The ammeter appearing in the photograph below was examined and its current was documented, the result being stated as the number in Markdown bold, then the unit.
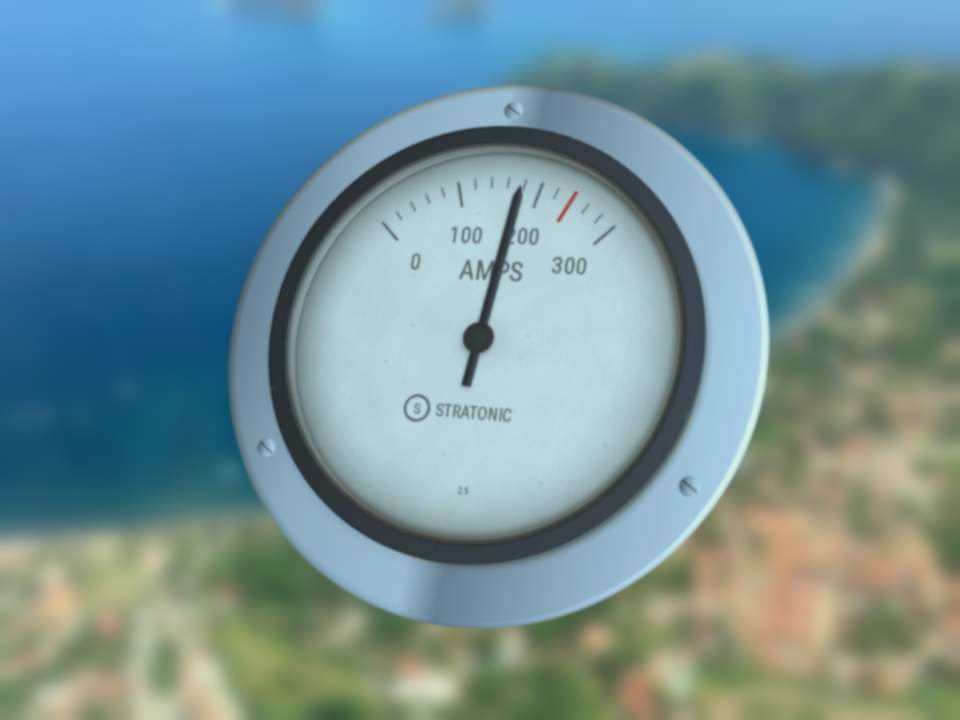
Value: **180** A
